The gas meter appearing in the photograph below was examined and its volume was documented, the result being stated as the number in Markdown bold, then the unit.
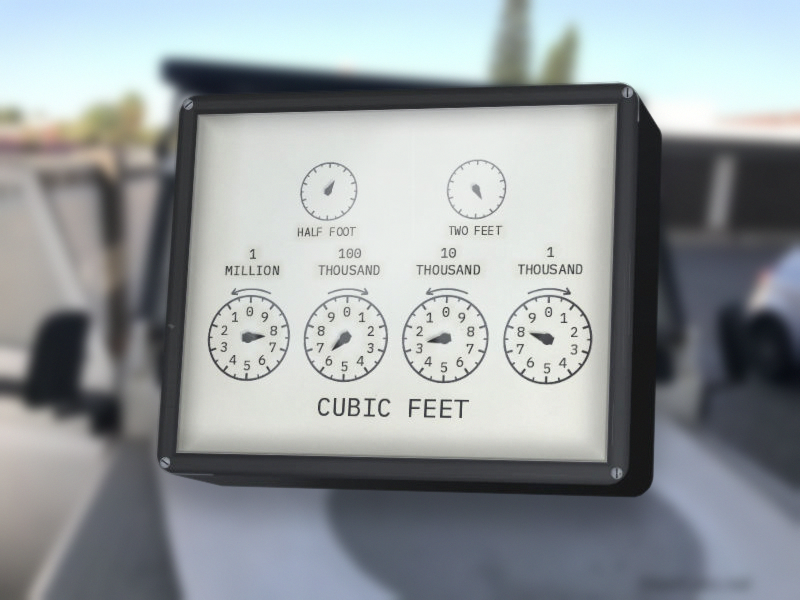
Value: **762800** ft³
